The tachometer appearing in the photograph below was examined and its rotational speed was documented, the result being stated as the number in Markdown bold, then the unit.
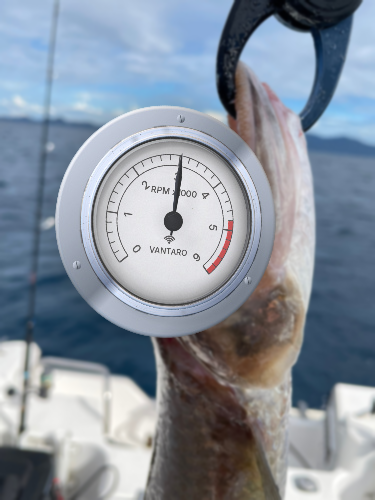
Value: **3000** rpm
